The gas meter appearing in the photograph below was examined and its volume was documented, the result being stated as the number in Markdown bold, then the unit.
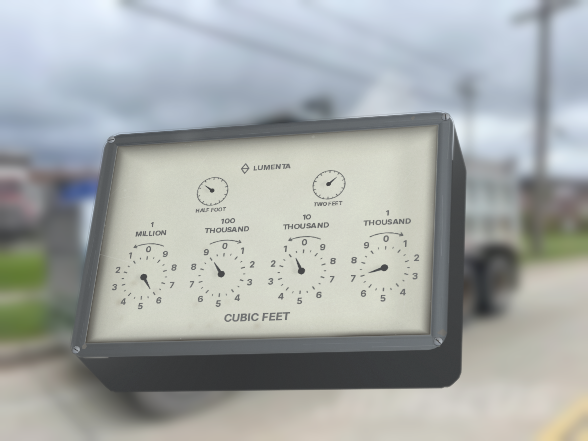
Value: **590700** ft³
